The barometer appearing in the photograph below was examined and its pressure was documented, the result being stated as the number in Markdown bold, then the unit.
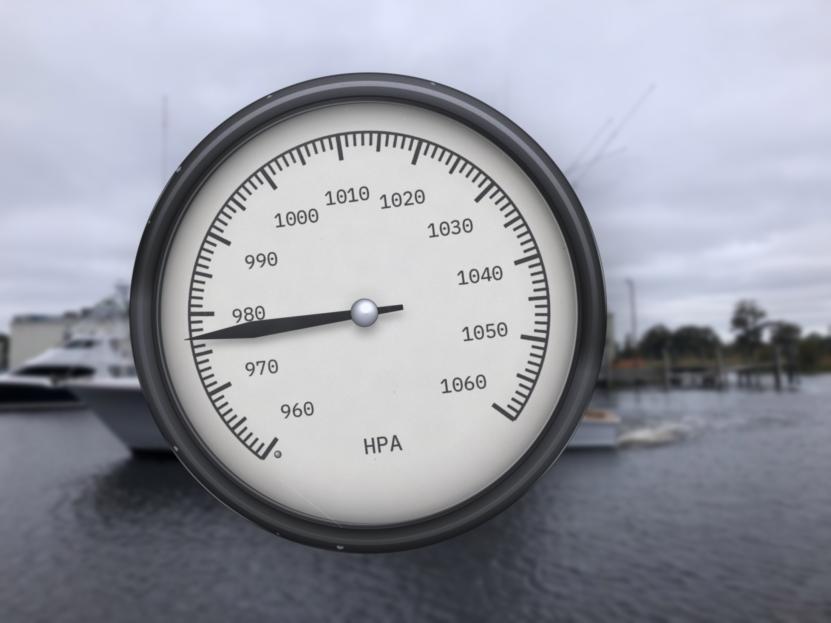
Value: **977** hPa
